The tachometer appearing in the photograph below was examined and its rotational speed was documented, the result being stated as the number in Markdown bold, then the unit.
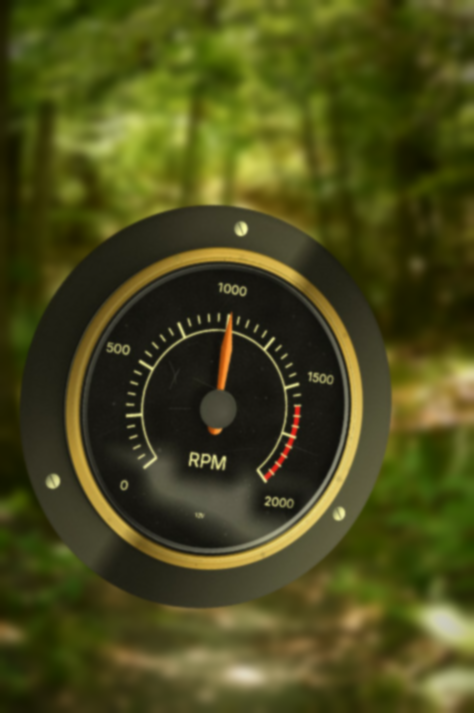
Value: **1000** rpm
